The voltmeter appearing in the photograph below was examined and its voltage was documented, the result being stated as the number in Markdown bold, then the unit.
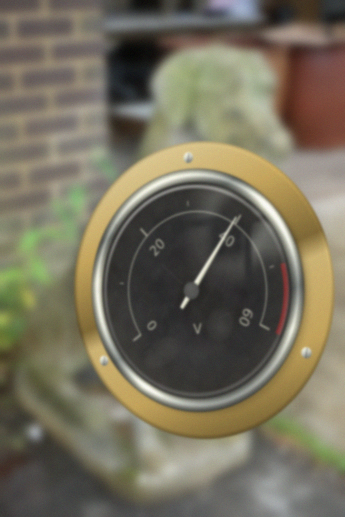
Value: **40** V
